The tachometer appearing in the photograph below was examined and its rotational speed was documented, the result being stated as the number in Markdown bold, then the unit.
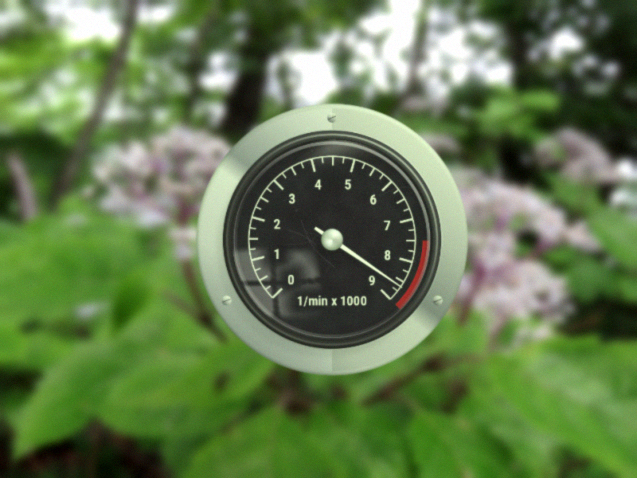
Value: **8625** rpm
